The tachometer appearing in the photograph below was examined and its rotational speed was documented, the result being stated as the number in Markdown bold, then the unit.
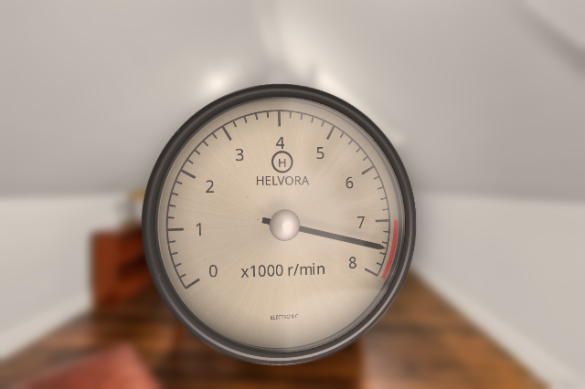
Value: **7500** rpm
